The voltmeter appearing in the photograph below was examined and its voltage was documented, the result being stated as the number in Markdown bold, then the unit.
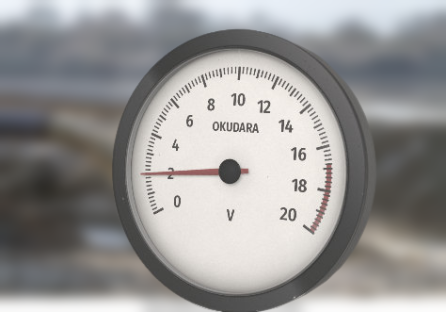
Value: **2** V
